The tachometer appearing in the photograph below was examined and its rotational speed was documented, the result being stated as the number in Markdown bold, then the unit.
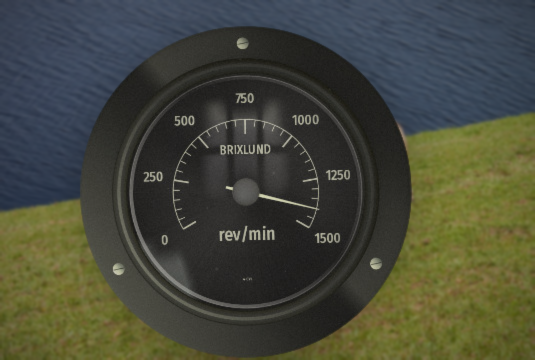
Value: **1400** rpm
